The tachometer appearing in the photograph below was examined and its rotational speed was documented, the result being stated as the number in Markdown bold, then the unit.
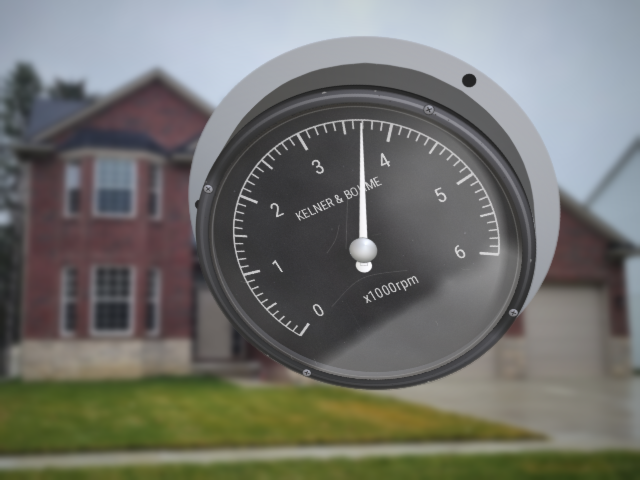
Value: **3700** rpm
